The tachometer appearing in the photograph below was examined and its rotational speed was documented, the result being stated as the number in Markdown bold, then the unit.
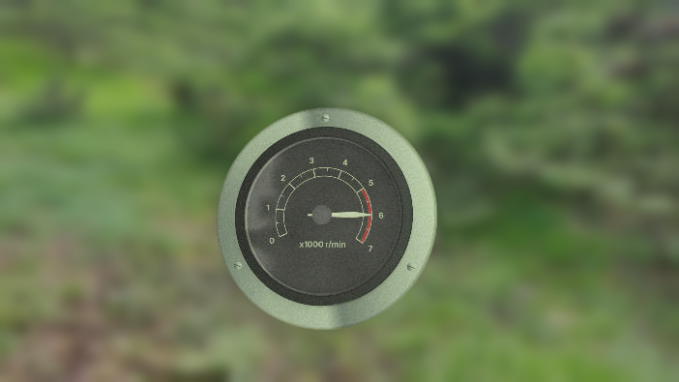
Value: **6000** rpm
